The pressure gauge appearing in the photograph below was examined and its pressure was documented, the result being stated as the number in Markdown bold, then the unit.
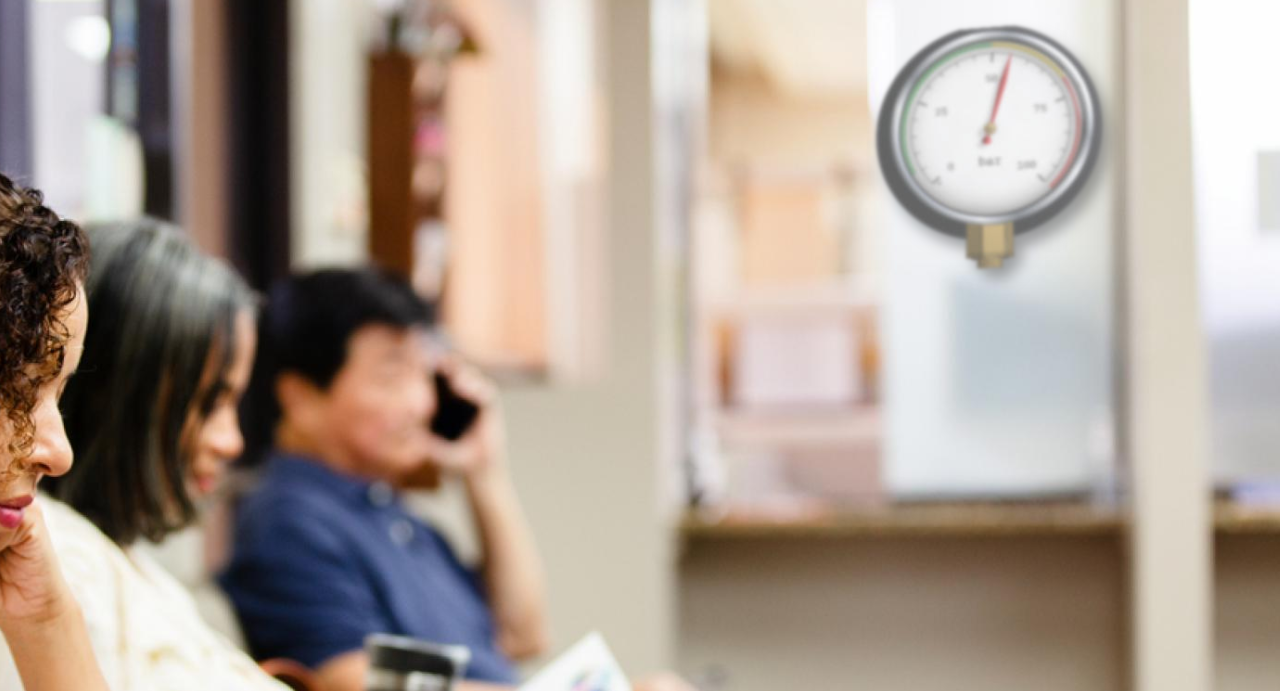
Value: **55** bar
